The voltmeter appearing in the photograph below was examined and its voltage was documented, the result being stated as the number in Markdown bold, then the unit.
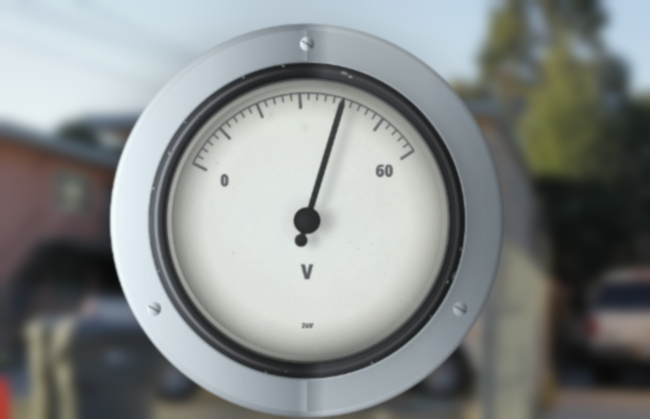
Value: **40** V
